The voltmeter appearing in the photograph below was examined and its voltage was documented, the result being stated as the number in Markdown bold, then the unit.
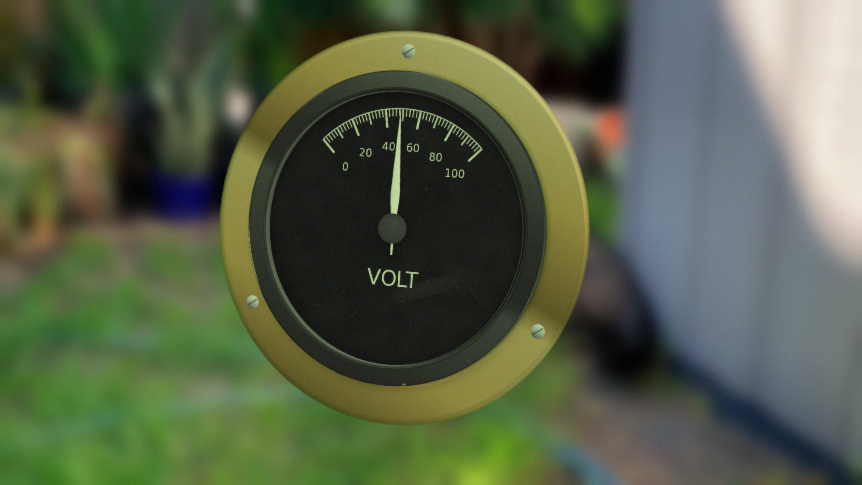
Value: **50** V
